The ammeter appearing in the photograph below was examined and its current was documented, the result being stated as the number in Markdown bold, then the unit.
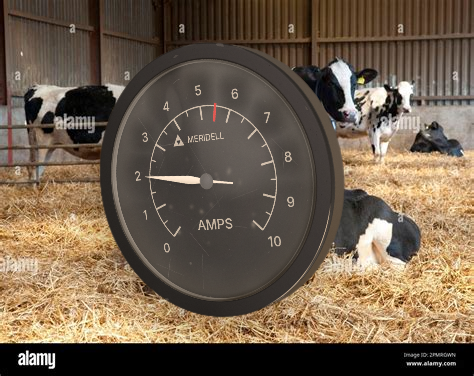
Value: **2** A
